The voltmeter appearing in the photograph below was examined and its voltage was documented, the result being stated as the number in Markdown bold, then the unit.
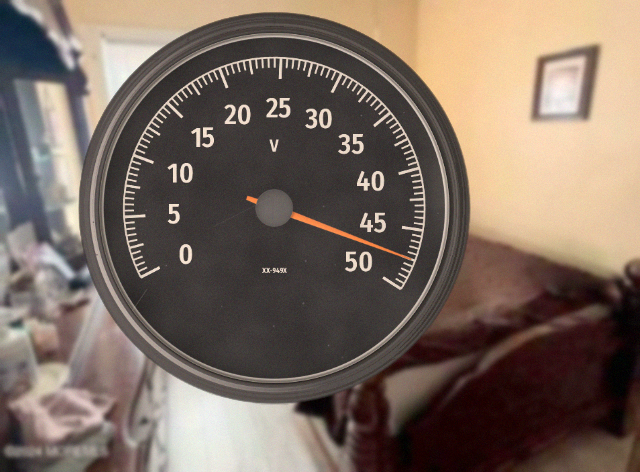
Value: **47.5** V
